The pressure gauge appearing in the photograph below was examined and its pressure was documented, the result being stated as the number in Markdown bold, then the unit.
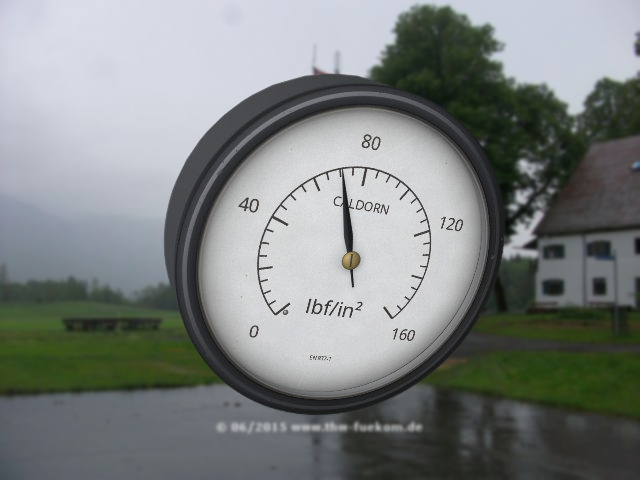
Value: **70** psi
